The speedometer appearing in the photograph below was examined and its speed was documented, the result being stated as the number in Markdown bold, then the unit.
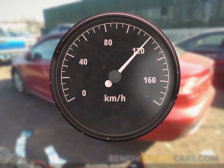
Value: **120** km/h
